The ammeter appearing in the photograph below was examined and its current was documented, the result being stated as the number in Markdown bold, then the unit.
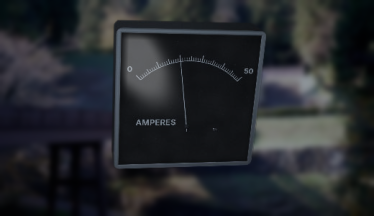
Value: **20** A
